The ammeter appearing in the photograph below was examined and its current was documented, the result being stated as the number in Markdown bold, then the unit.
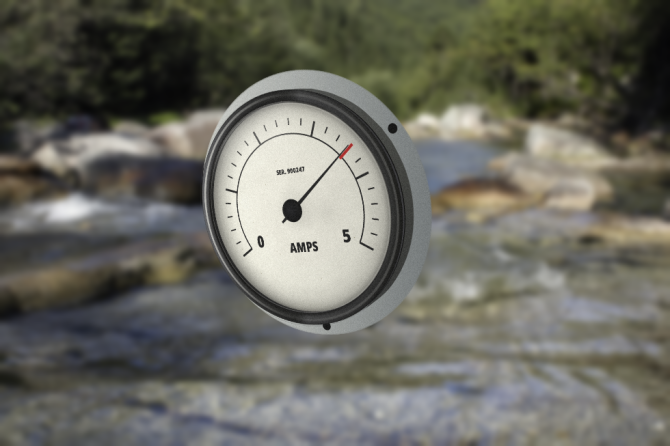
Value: **3.6** A
